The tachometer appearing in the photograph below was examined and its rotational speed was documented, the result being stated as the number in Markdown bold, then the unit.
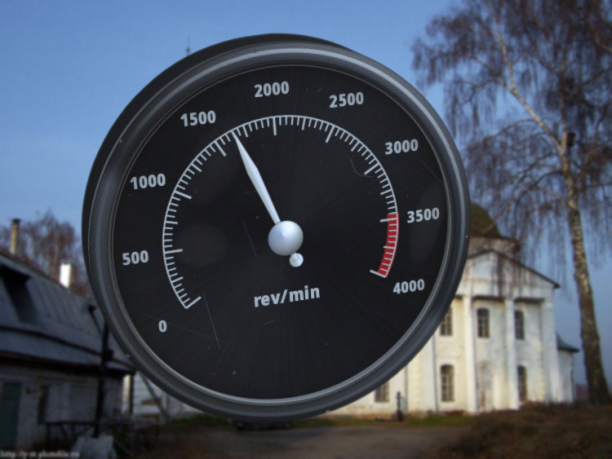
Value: **1650** rpm
